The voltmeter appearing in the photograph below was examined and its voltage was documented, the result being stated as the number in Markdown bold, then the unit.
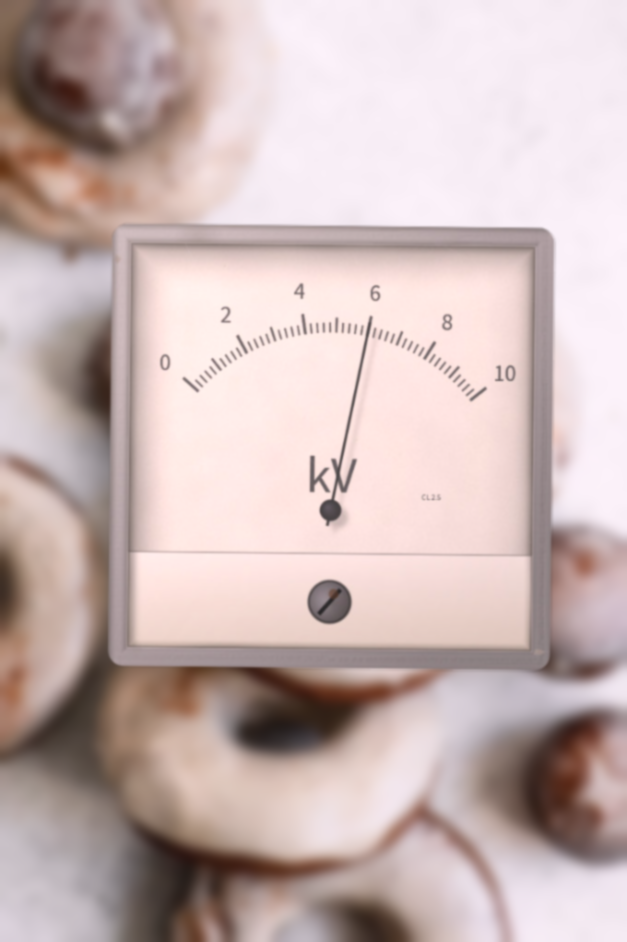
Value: **6** kV
